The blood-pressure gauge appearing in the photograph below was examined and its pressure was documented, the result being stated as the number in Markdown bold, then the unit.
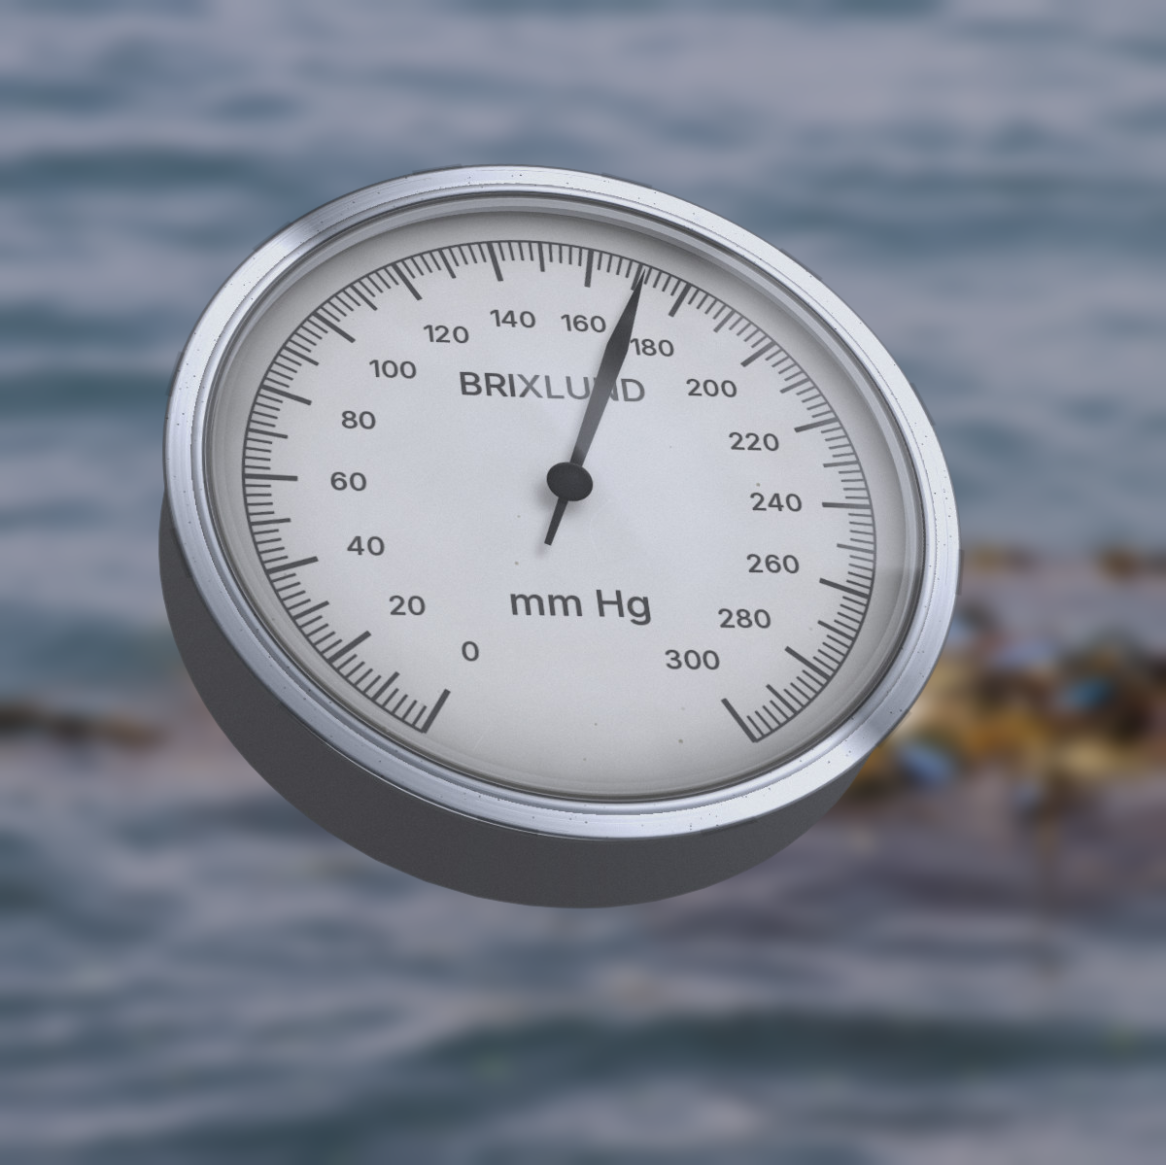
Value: **171** mmHg
